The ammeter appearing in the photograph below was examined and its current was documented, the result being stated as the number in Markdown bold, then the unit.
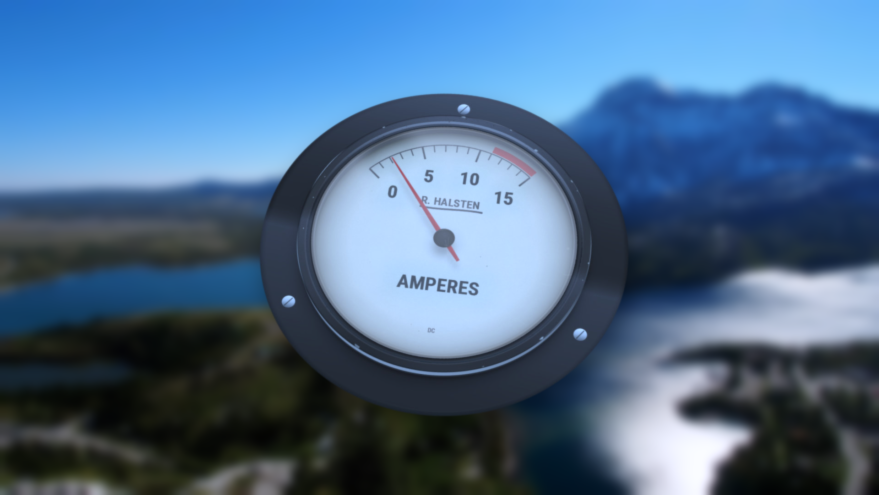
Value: **2** A
